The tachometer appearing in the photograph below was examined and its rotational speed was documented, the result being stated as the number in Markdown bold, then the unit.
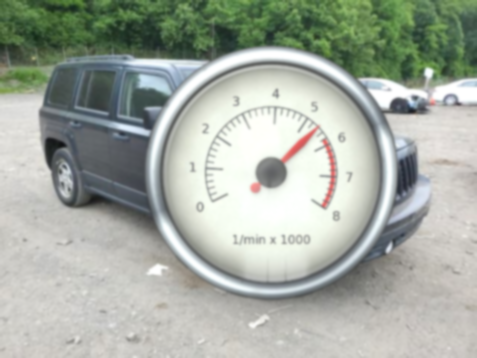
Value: **5400** rpm
